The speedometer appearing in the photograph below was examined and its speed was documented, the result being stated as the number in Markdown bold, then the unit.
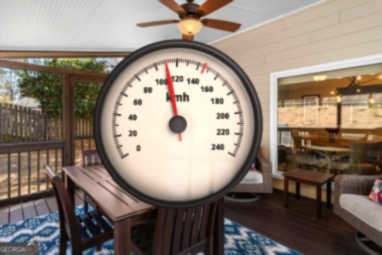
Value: **110** km/h
